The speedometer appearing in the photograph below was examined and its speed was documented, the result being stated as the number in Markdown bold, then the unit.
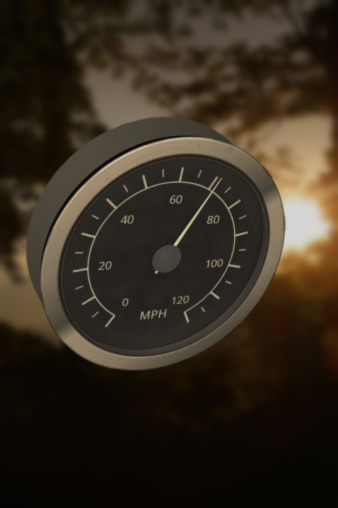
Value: **70** mph
